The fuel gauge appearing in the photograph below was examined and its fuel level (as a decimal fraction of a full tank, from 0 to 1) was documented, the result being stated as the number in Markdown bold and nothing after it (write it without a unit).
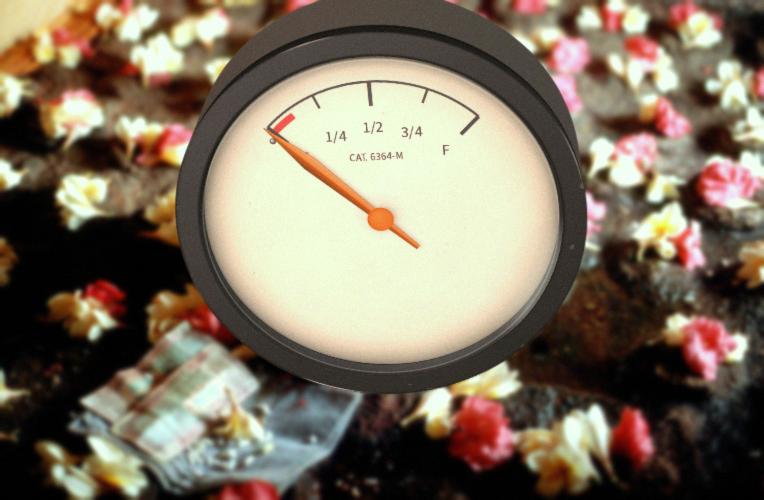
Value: **0**
